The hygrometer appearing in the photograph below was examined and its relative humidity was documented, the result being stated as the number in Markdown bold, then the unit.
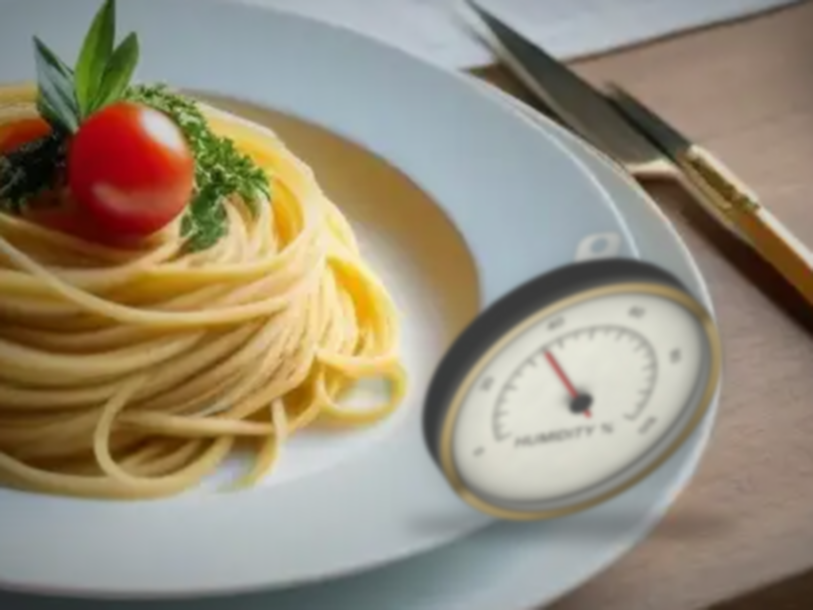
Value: **35** %
